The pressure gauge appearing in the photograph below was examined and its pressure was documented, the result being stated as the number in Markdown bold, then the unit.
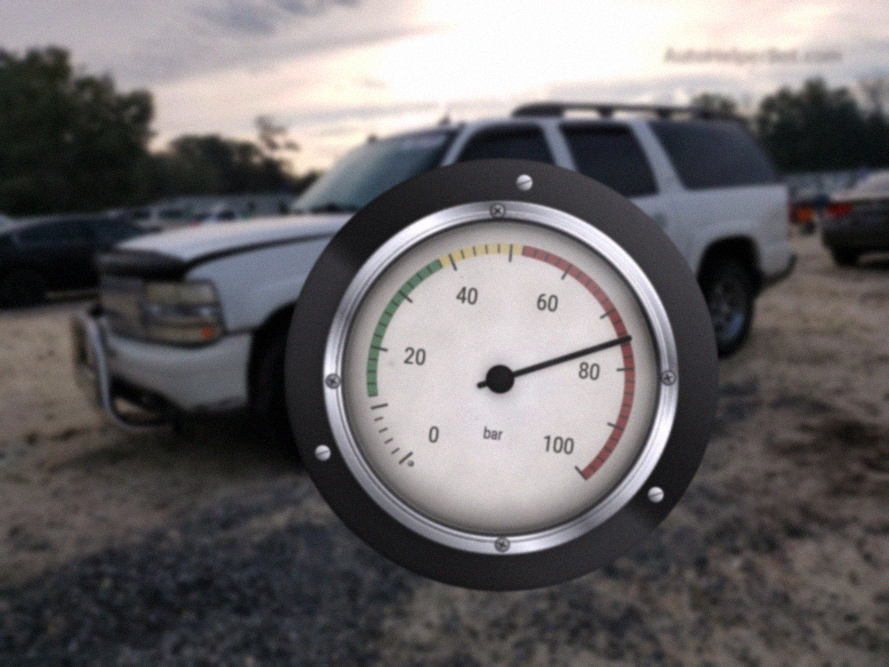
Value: **75** bar
